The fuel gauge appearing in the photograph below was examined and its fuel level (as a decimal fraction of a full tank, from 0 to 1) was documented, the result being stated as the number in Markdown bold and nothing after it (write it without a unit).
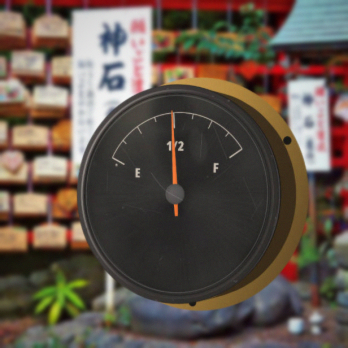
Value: **0.5**
